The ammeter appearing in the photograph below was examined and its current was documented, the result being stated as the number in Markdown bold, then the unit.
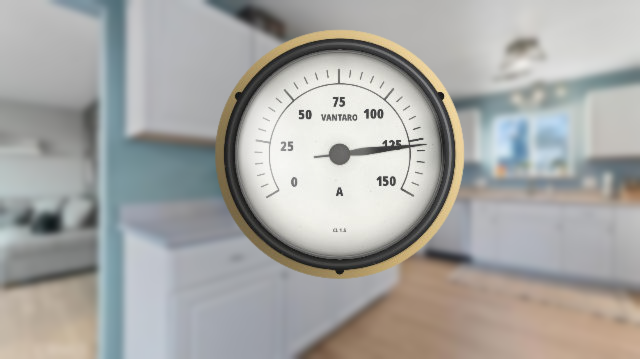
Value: **127.5** A
